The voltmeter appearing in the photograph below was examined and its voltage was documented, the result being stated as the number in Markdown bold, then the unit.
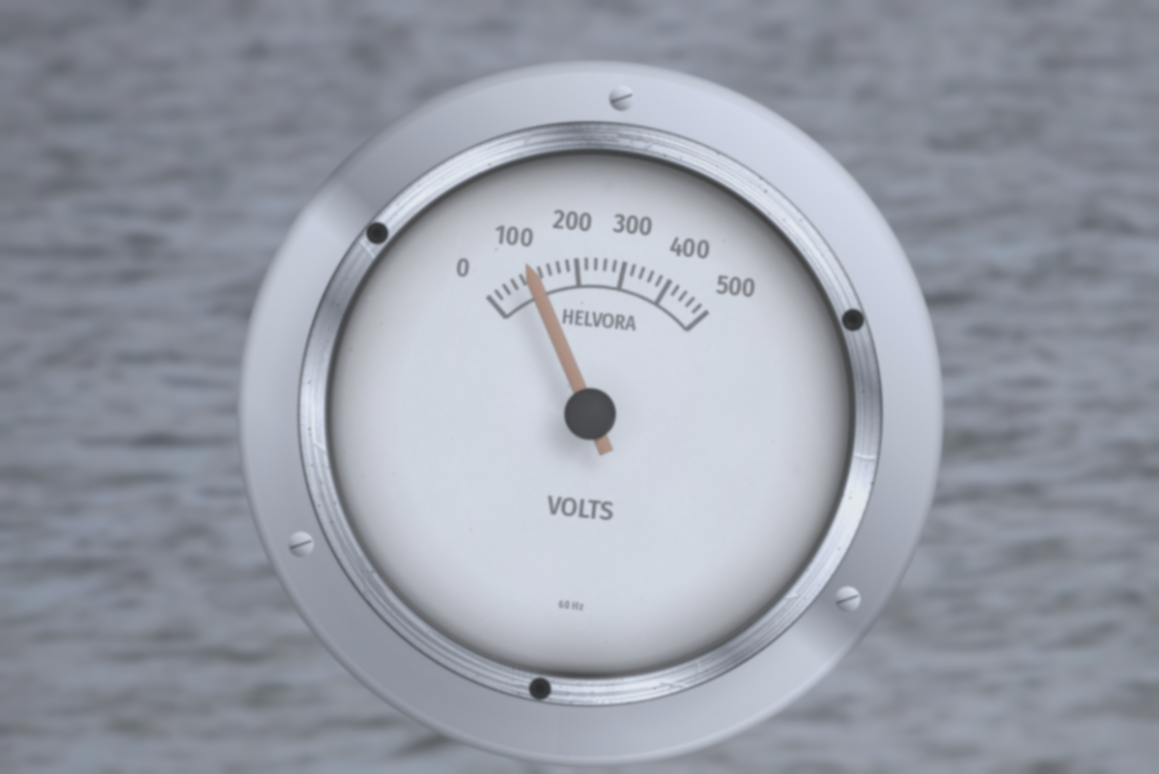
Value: **100** V
